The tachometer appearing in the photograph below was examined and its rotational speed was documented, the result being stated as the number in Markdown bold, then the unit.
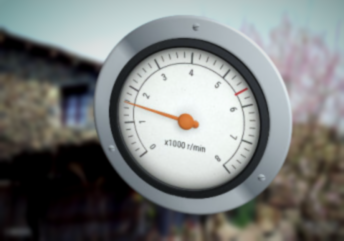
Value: **1600** rpm
